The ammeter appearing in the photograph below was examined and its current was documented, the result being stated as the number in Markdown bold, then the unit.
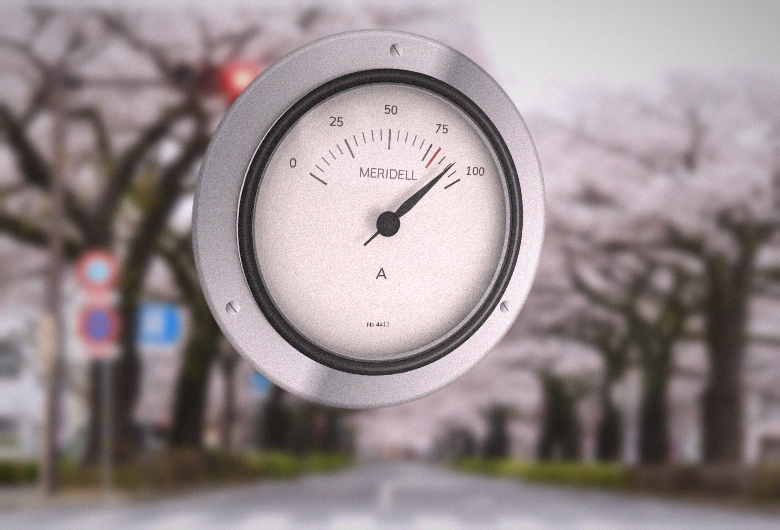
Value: **90** A
